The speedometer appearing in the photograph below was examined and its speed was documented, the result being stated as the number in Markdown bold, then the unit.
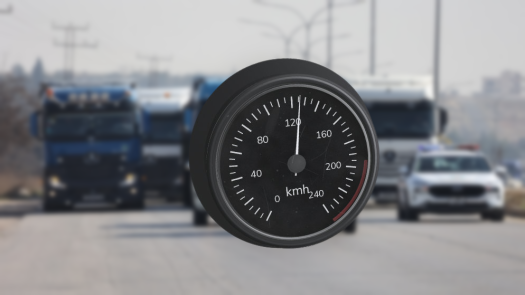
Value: **125** km/h
